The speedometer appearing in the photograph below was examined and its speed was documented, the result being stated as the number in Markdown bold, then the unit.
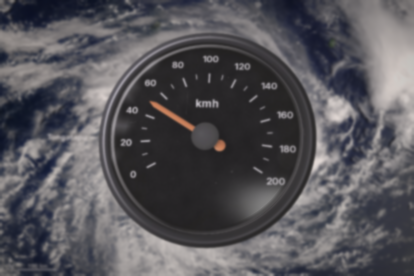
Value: **50** km/h
